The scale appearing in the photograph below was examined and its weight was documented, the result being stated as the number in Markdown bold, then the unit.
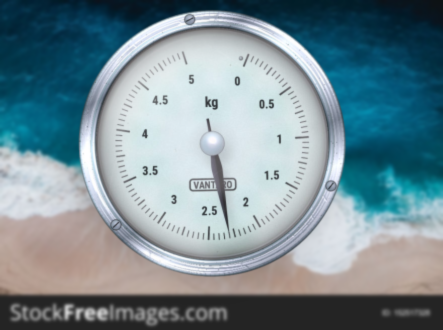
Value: **2.3** kg
